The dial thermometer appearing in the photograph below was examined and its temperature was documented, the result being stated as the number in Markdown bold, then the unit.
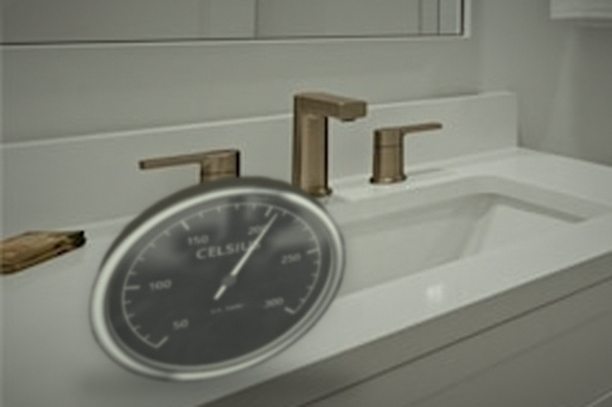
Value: **205** °C
